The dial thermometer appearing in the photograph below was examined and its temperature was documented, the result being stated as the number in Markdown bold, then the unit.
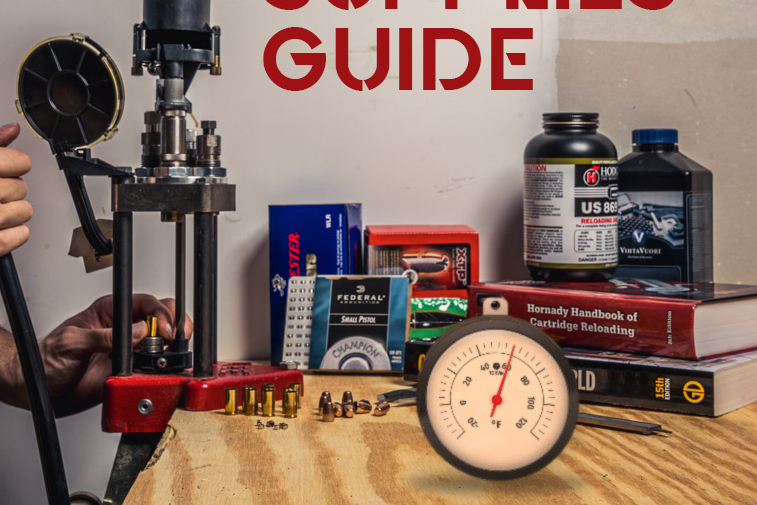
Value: **60** °F
